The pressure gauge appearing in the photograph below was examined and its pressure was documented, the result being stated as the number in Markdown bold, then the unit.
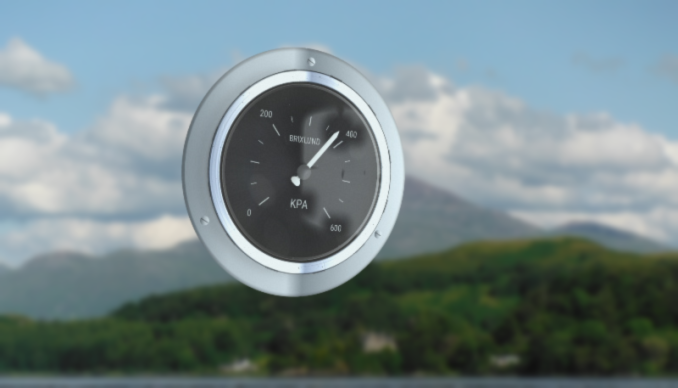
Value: **375** kPa
